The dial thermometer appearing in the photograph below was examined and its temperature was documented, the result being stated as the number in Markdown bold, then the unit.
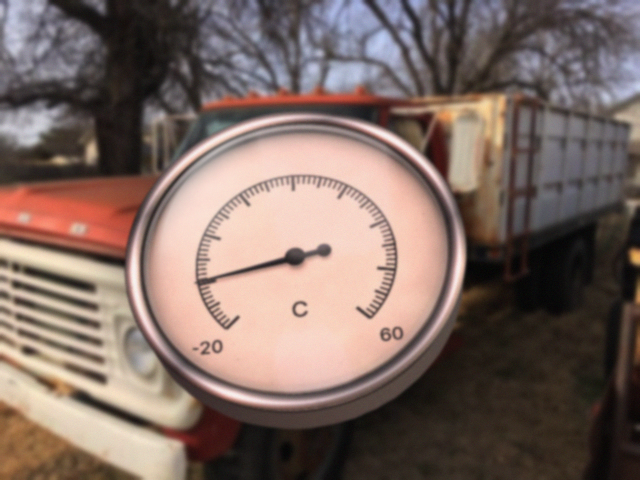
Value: **-10** °C
